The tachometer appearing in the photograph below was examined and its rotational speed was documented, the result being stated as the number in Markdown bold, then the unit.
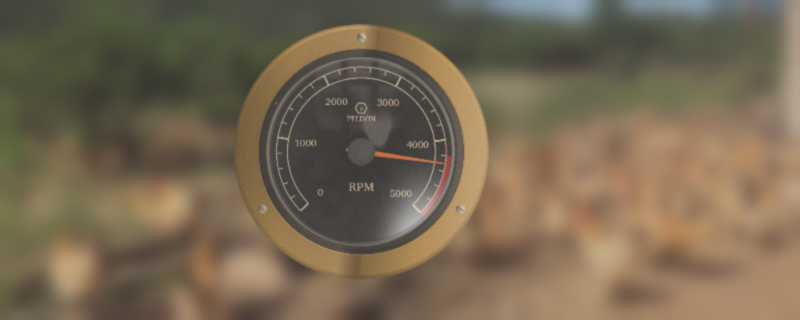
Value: **4300** rpm
